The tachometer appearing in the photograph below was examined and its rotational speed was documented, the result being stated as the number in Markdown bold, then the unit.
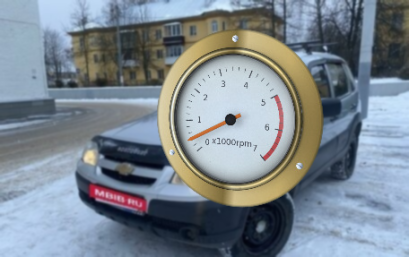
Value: **400** rpm
